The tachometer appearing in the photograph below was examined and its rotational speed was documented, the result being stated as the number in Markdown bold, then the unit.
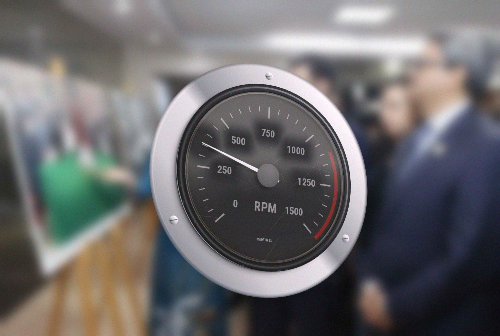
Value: **350** rpm
